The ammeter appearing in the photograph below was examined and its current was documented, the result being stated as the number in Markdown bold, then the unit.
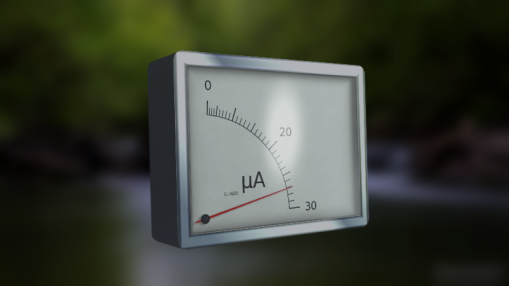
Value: **27** µA
